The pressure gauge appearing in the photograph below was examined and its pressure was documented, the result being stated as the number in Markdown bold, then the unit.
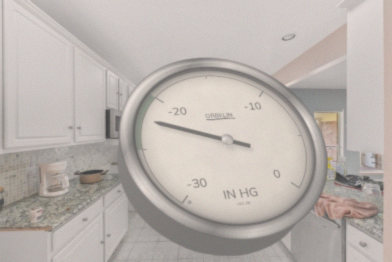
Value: **-22.5** inHg
